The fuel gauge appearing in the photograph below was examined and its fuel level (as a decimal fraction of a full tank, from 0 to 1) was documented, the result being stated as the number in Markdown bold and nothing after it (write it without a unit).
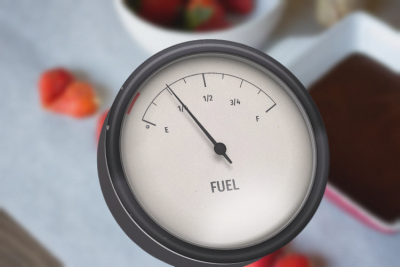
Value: **0.25**
